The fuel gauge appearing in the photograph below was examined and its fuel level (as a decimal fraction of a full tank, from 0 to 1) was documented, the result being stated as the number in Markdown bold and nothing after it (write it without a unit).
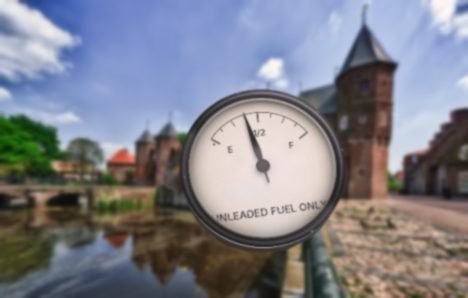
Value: **0.375**
